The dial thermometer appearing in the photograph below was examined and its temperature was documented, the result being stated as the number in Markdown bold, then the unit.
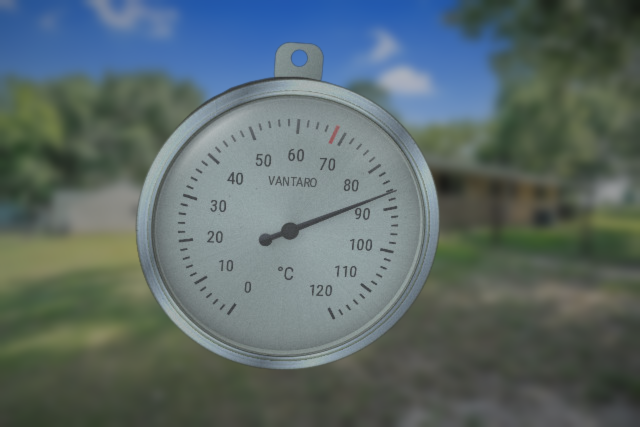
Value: **86** °C
